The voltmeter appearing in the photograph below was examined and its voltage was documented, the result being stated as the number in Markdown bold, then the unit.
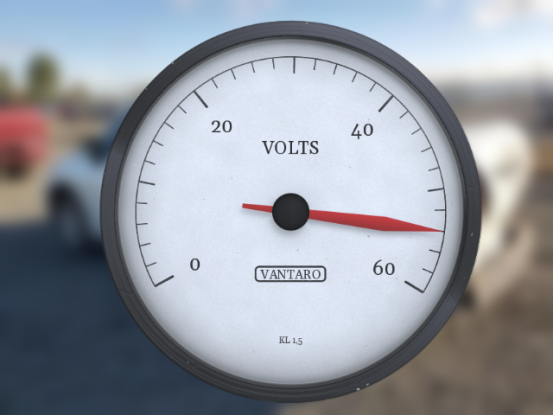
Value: **54** V
